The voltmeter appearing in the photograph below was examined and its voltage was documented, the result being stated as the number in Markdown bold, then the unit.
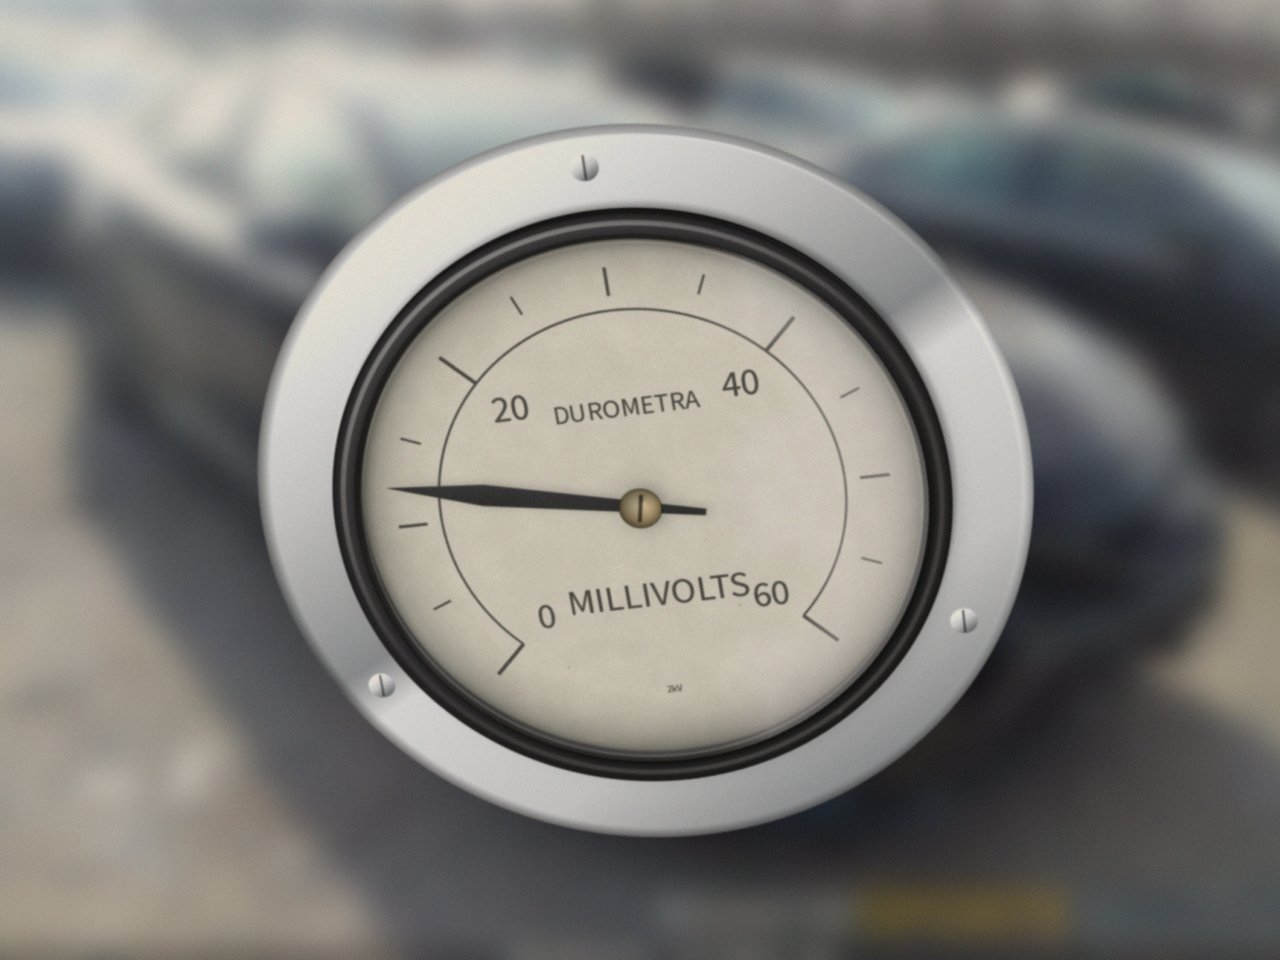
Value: **12.5** mV
